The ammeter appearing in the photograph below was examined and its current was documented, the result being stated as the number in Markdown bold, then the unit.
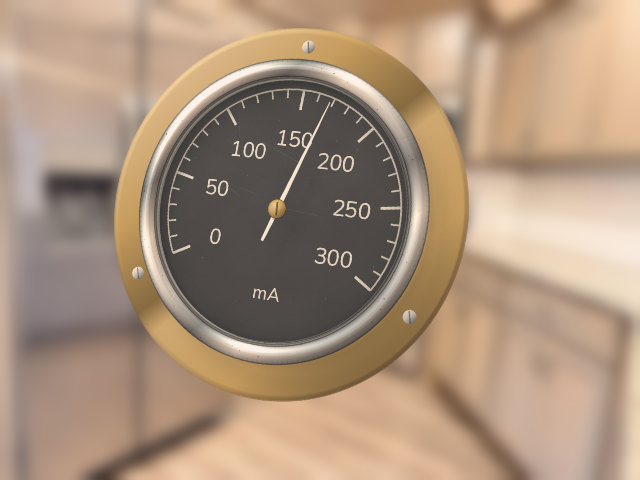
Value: **170** mA
